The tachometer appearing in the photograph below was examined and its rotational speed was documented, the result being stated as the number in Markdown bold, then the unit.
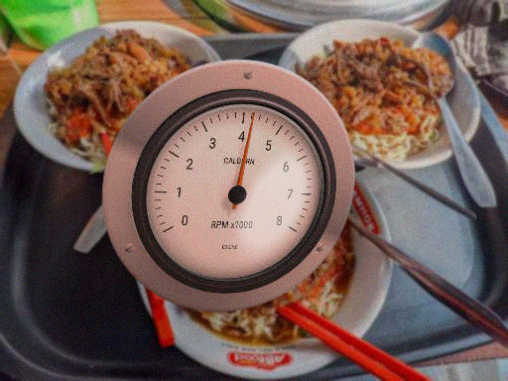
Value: **4200** rpm
